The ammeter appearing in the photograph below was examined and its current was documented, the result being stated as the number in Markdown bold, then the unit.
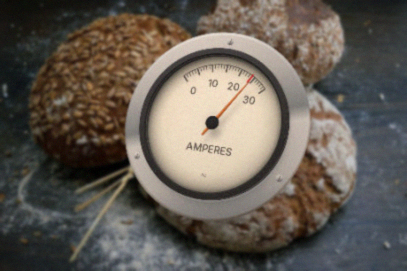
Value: **25** A
